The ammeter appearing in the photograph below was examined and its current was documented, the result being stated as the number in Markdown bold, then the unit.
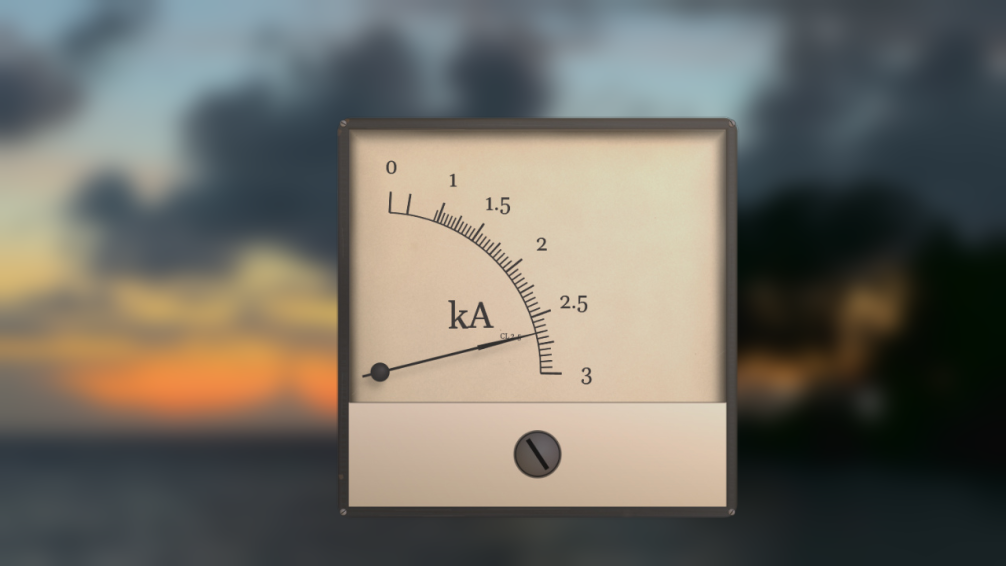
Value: **2.65** kA
